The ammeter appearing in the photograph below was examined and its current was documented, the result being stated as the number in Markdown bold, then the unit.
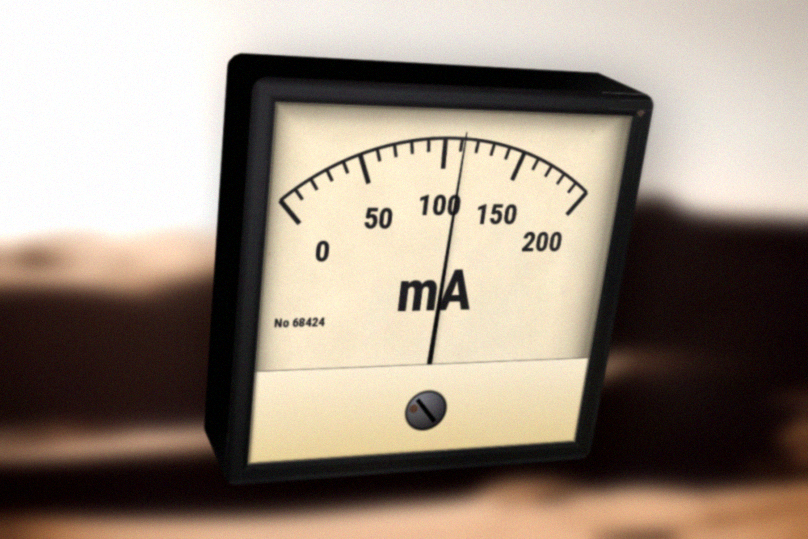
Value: **110** mA
